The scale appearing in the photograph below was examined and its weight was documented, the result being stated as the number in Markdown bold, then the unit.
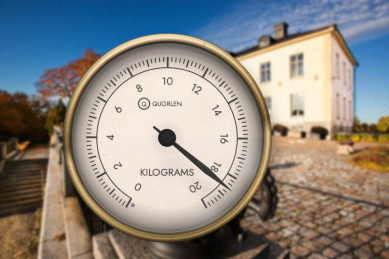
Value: **18.6** kg
